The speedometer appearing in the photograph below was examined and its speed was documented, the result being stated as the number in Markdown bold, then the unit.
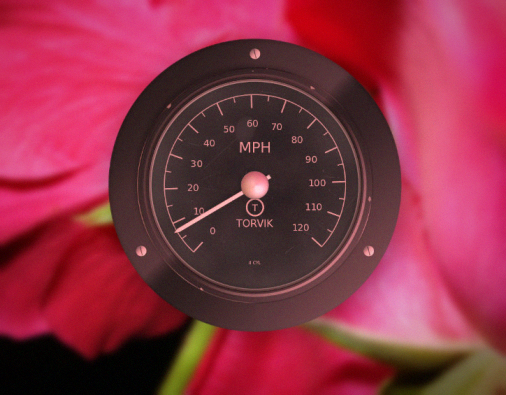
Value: **7.5** mph
